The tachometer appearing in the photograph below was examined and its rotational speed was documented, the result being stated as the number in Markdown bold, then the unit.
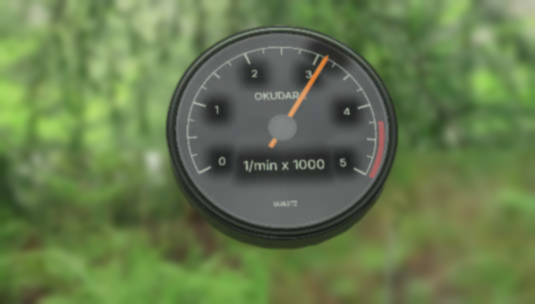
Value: **3125** rpm
